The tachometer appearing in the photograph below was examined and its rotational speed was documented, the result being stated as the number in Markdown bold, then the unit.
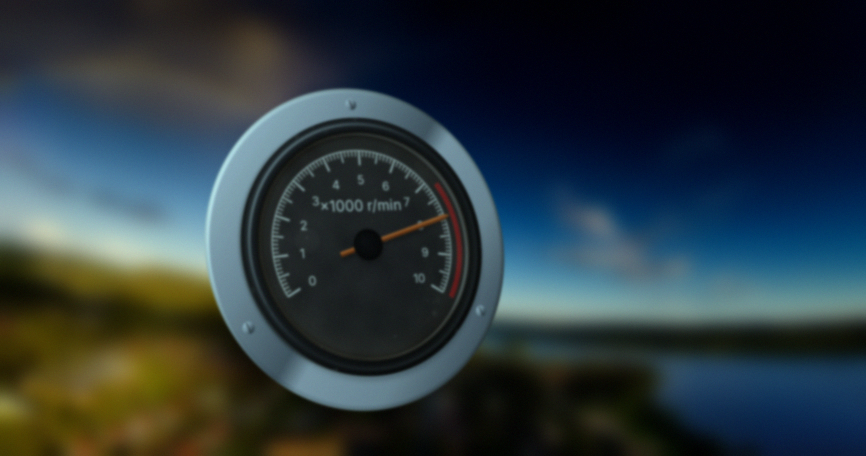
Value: **8000** rpm
